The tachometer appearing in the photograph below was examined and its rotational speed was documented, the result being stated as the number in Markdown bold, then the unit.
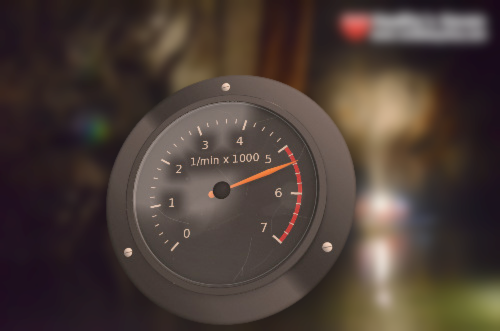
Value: **5400** rpm
